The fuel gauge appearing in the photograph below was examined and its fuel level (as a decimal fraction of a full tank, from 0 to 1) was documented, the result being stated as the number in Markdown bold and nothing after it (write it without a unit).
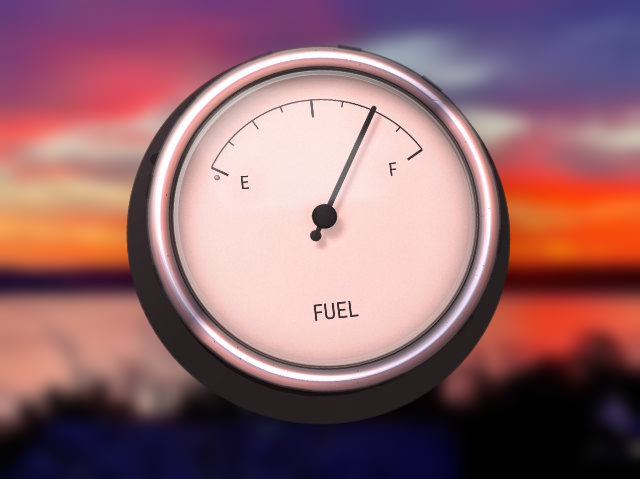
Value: **0.75**
